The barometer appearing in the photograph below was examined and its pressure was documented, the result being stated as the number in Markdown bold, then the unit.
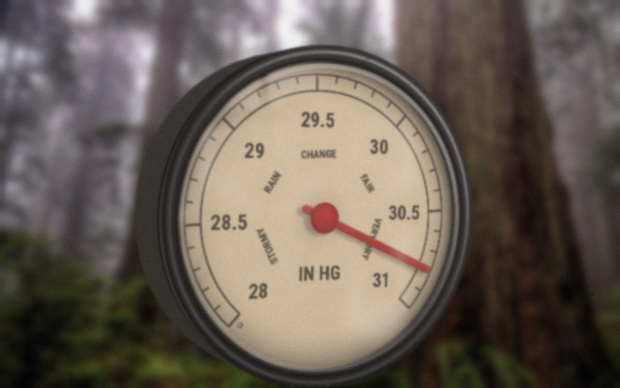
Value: **30.8** inHg
